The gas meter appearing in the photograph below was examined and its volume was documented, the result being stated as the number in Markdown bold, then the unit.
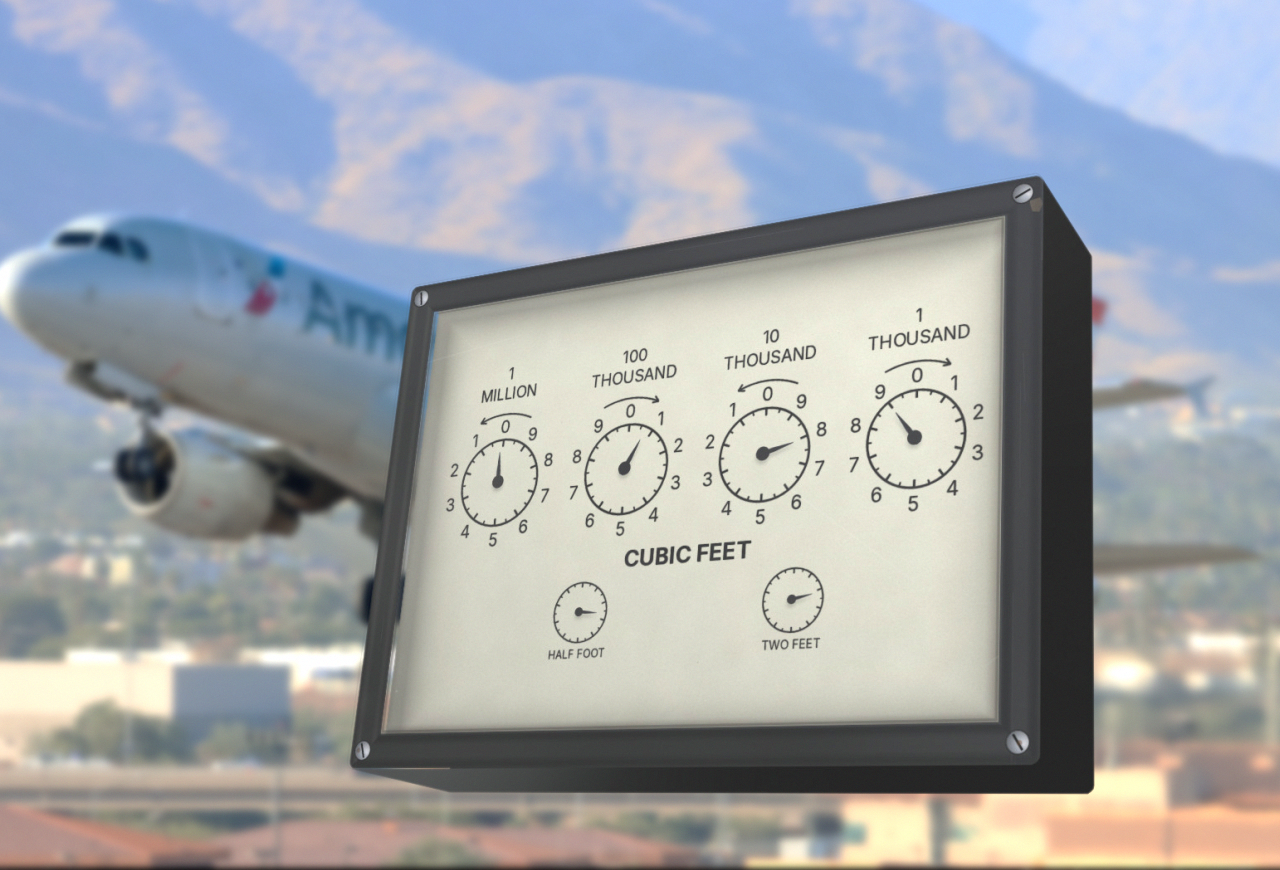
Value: **7900** ft³
